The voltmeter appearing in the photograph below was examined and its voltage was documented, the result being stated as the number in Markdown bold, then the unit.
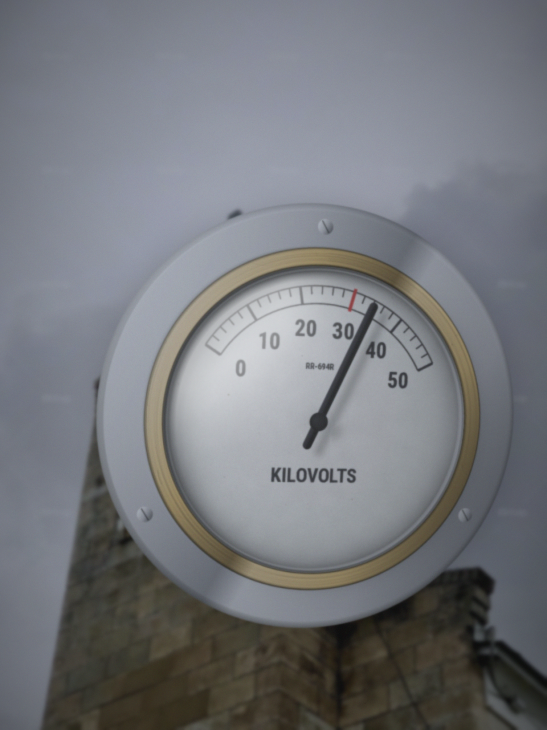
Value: **34** kV
